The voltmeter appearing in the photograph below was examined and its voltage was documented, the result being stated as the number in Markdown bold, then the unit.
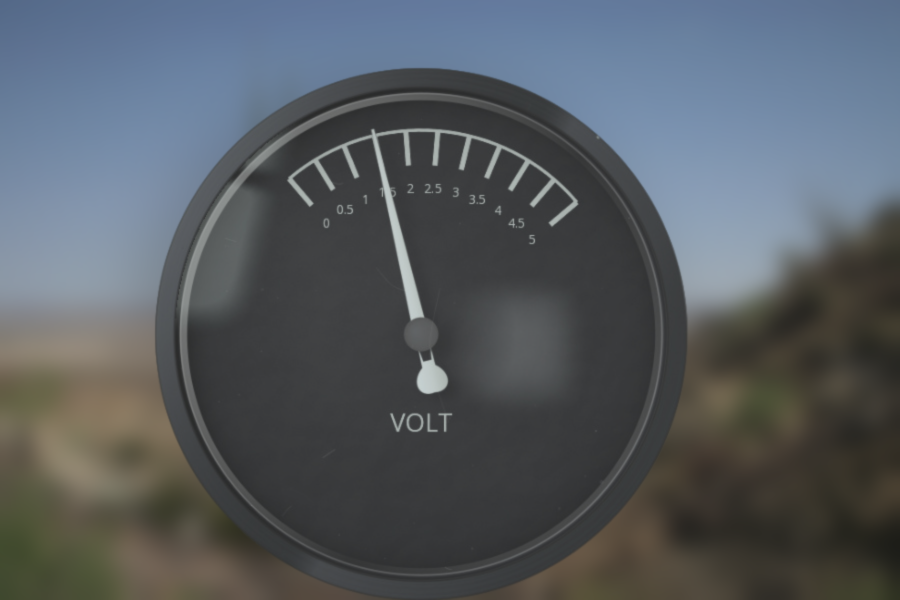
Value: **1.5** V
